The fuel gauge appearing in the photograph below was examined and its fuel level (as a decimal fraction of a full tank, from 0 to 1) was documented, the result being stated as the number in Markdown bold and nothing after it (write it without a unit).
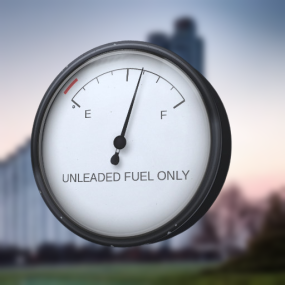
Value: **0.625**
